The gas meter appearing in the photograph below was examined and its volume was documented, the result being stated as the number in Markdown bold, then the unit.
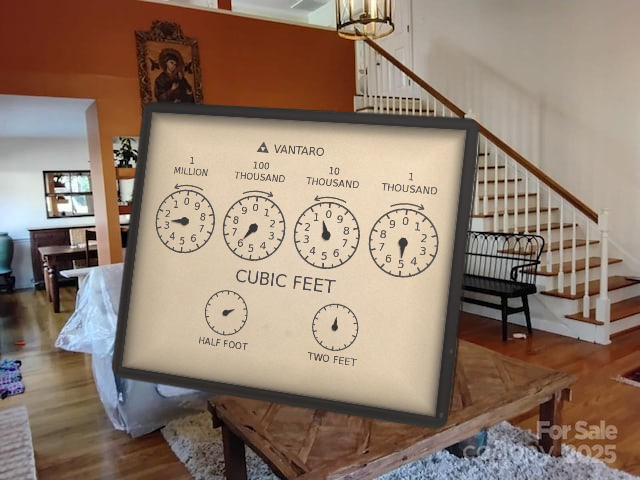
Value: **260500** ft³
